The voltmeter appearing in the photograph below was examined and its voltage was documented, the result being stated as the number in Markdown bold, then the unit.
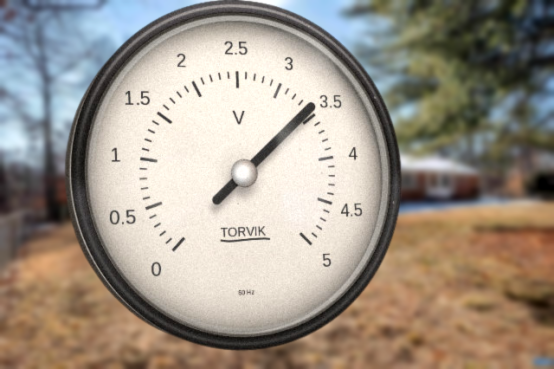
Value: **3.4** V
